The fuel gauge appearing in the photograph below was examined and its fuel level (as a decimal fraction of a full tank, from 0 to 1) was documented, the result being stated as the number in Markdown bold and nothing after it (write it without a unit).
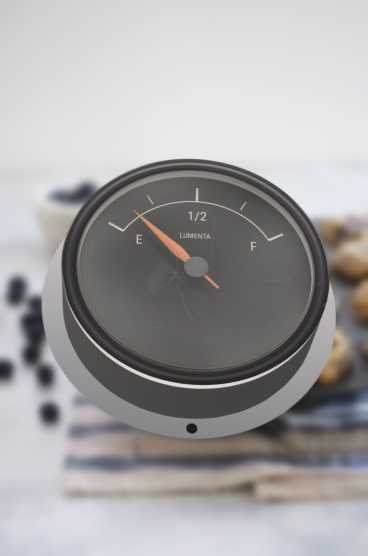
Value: **0.125**
